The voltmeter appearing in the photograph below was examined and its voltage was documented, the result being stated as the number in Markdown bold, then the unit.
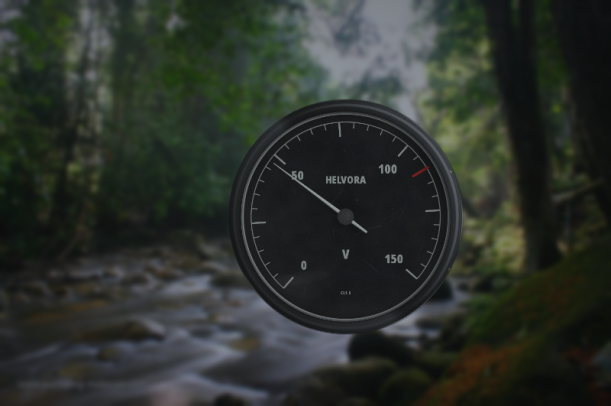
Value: **47.5** V
